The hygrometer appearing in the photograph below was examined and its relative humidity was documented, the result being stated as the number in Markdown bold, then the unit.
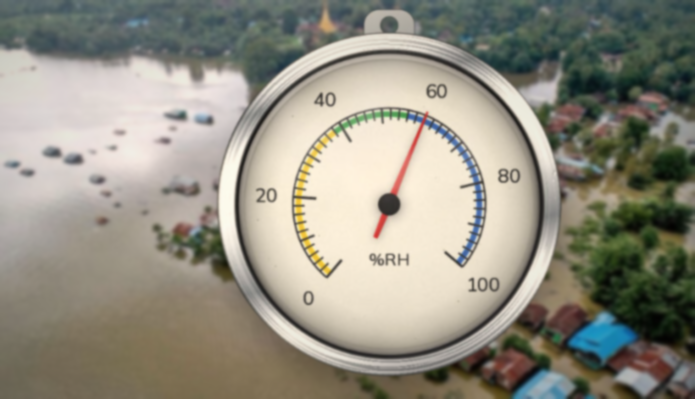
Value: **60** %
